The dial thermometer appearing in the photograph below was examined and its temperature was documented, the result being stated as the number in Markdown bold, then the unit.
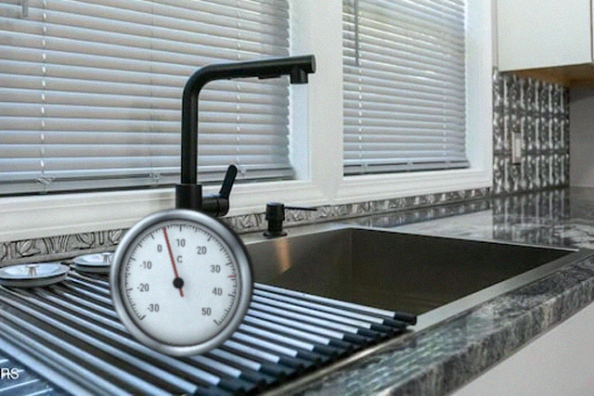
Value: **5** °C
